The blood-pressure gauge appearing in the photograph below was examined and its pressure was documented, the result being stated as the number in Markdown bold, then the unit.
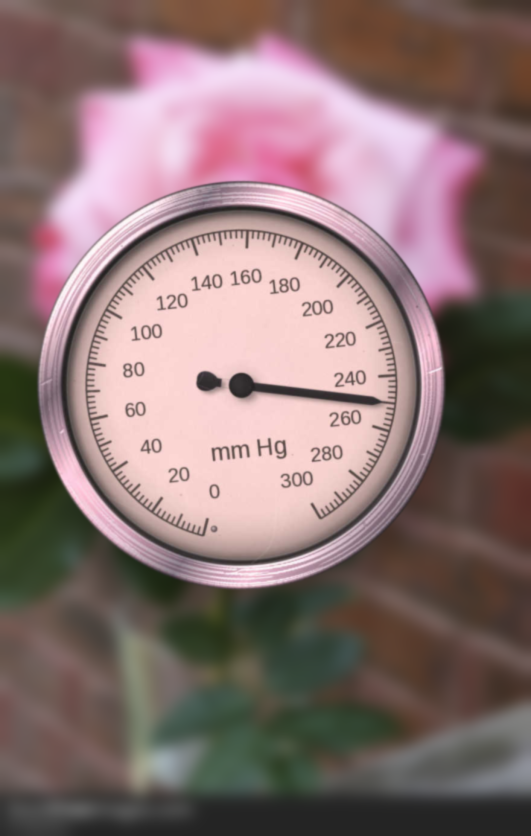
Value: **250** mmHg
